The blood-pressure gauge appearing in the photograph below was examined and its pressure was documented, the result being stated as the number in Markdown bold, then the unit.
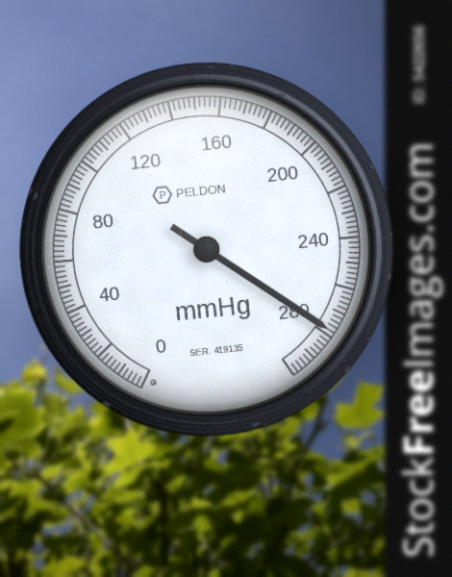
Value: **278** mmHg
